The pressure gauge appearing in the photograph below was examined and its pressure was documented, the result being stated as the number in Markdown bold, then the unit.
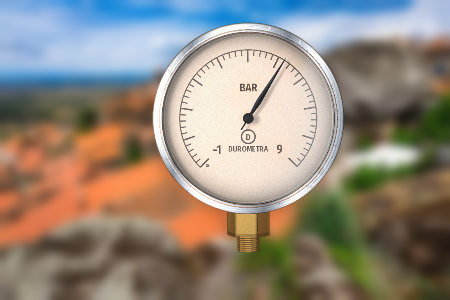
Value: **5.2** bar
